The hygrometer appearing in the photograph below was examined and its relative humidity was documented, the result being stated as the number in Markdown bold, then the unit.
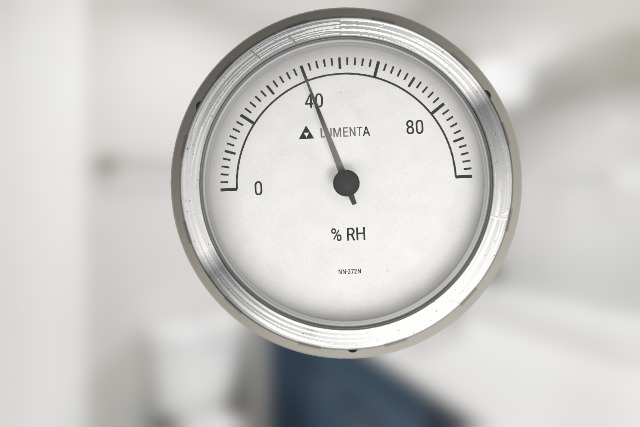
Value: **40** %
